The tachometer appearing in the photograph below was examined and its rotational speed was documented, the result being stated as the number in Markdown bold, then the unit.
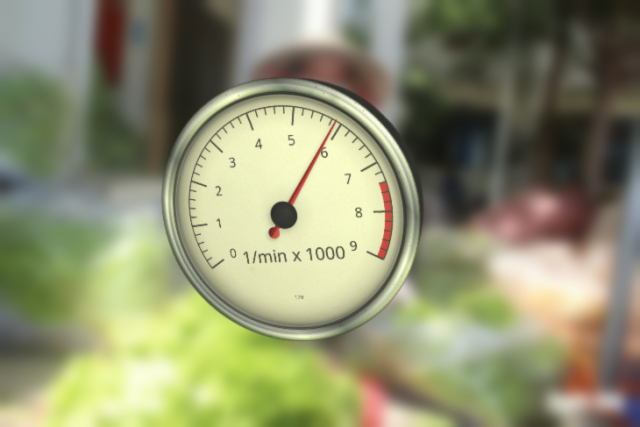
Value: **5900** rpm
